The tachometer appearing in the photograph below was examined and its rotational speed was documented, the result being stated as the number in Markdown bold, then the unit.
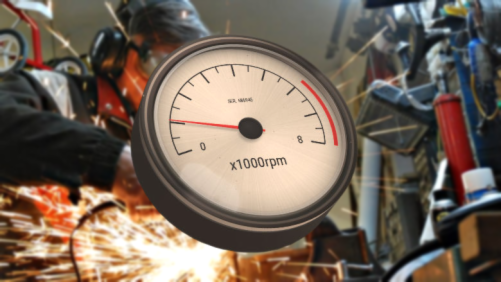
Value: **1000** rpm
